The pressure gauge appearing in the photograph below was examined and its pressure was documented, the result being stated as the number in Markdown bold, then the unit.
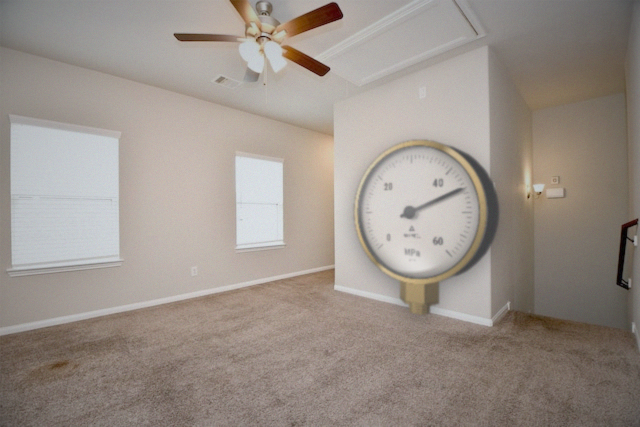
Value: **45** MPa
